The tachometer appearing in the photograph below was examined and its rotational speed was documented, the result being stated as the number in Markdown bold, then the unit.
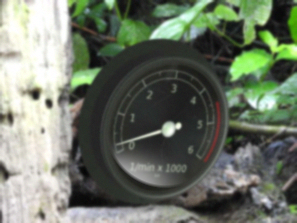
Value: **250** rpm
